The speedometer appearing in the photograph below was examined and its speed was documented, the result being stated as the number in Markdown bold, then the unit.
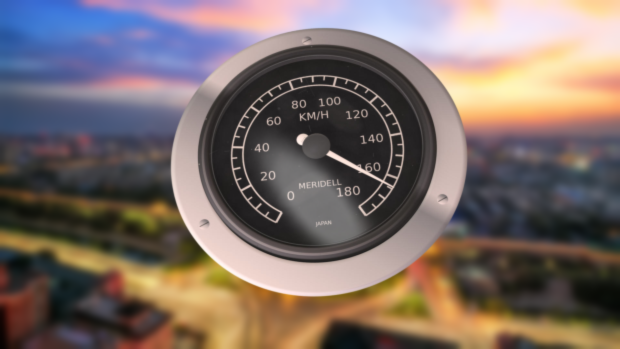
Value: **165** km/h
